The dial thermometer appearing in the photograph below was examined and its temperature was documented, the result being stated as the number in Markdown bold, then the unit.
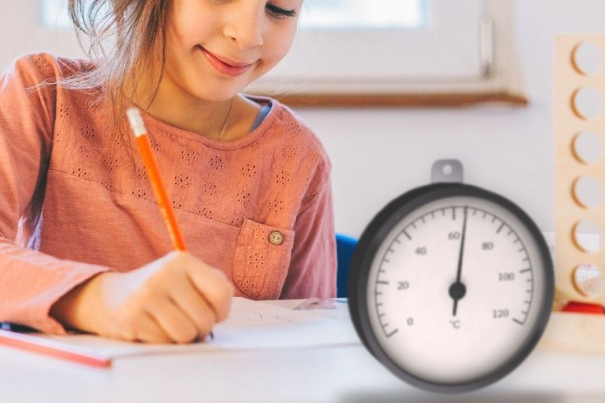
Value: **64** °C
